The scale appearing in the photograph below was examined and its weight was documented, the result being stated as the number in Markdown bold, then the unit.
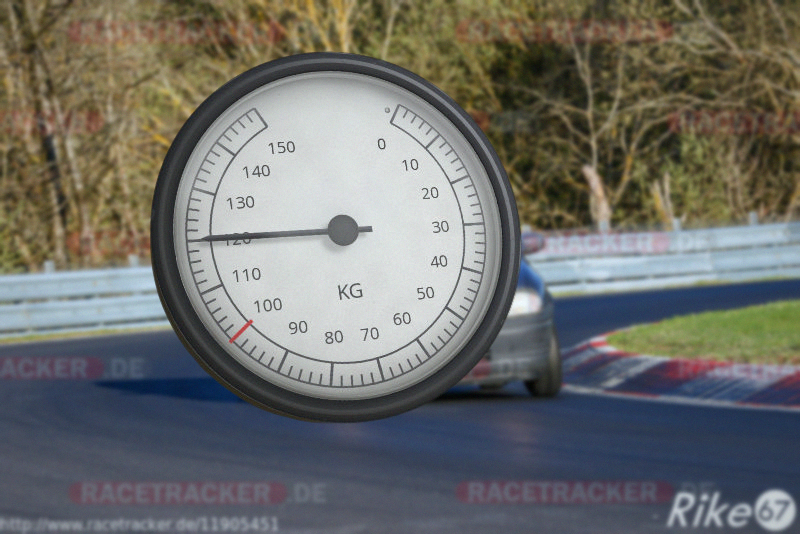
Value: **120** kg
